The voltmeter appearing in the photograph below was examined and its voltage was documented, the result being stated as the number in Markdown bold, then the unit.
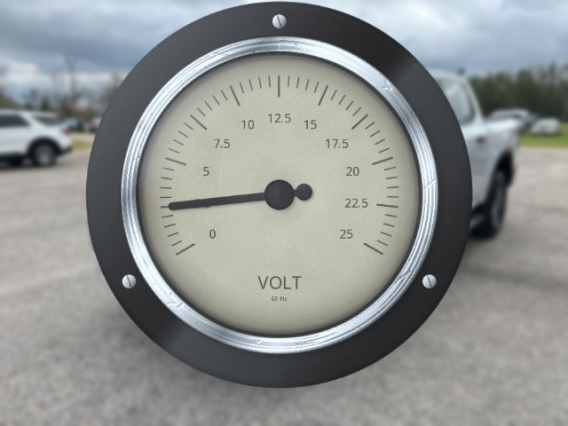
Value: **2.5** V
